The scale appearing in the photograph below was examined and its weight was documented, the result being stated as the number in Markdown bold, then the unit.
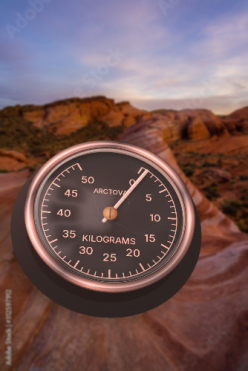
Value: **1** kg
